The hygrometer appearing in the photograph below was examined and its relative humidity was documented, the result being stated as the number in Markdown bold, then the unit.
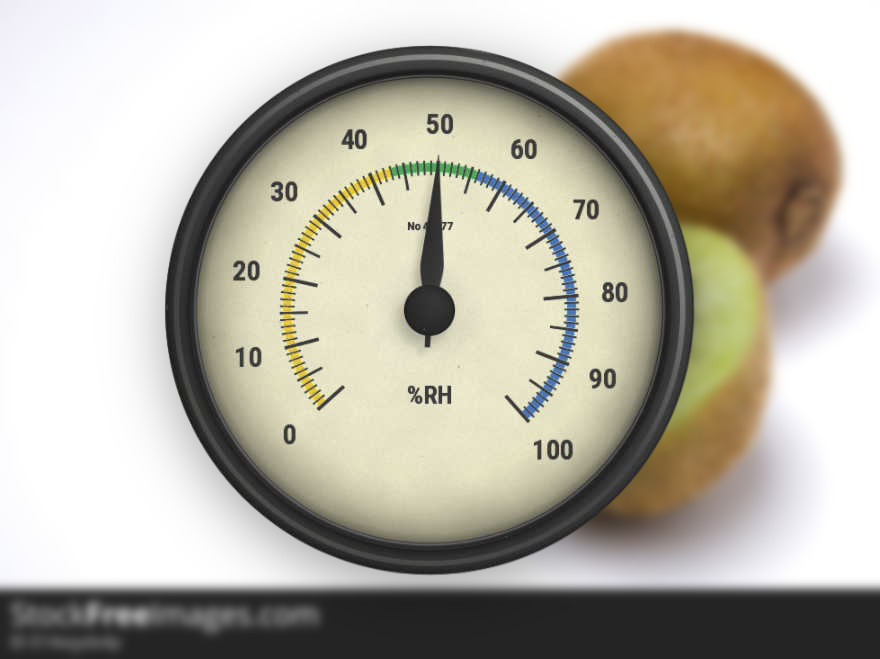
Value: **50** %
